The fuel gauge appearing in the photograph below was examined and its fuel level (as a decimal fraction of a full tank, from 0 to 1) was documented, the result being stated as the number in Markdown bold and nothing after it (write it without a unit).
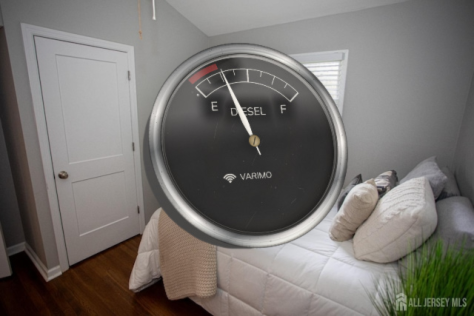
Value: **0.25**
